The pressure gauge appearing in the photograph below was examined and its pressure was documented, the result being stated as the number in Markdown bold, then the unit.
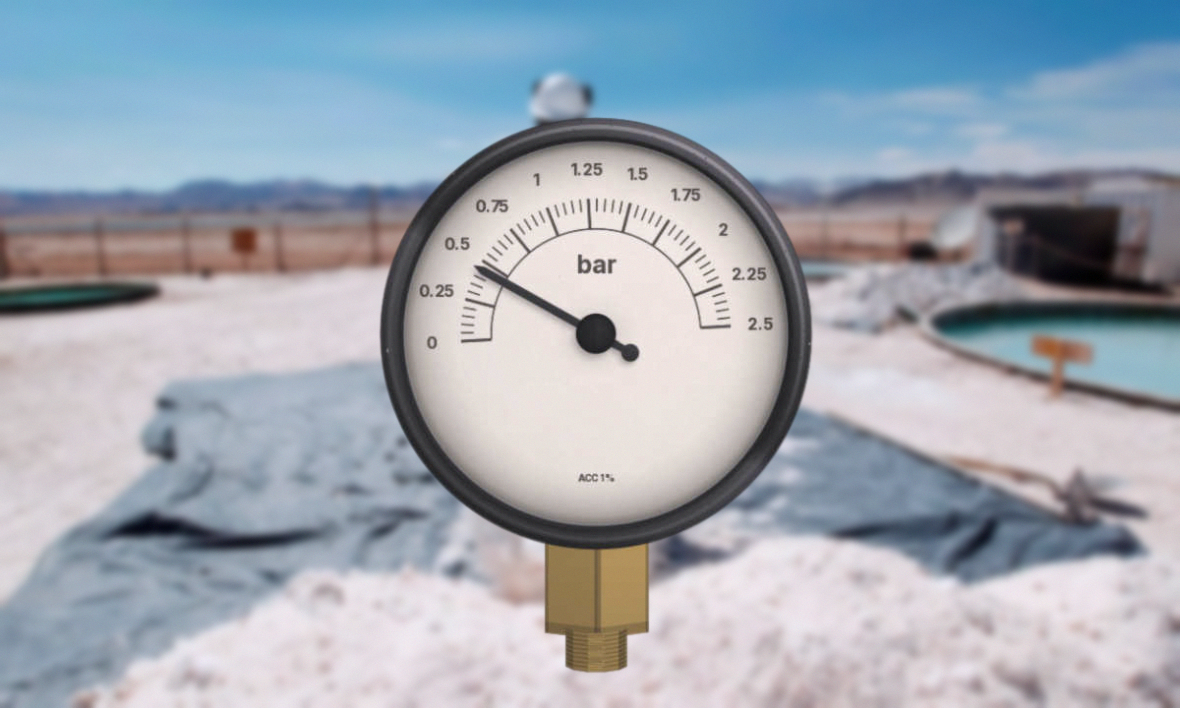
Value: **0.45** bar
